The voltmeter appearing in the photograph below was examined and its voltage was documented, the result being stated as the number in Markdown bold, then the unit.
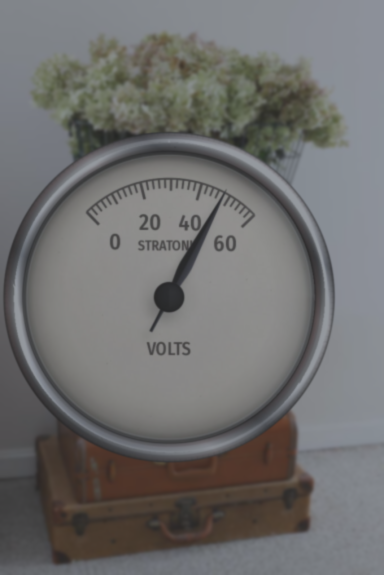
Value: **48** V
